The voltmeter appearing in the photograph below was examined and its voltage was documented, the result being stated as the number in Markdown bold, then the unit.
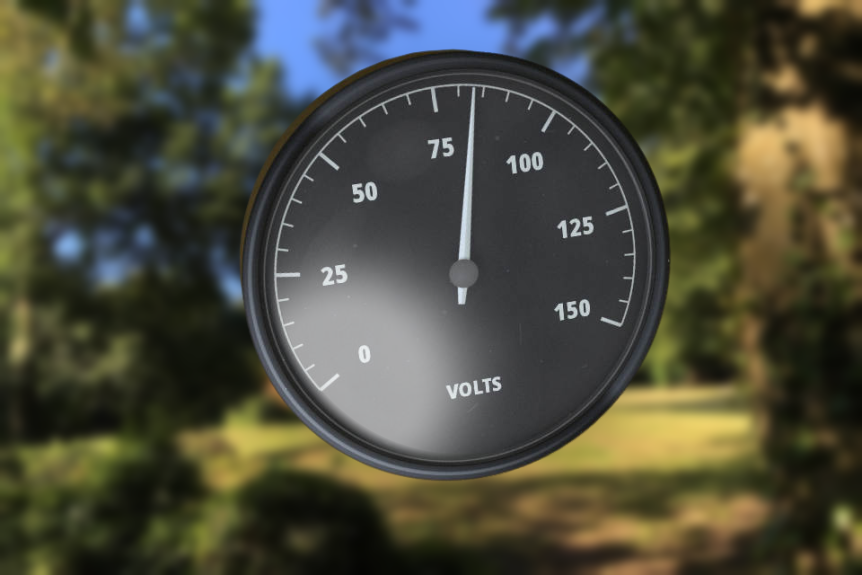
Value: **82.5** V
